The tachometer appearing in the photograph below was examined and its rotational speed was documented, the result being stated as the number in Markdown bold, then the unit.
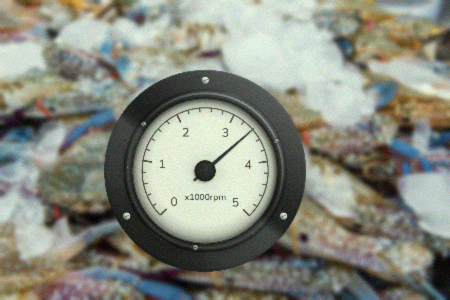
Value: **3400** rpm
